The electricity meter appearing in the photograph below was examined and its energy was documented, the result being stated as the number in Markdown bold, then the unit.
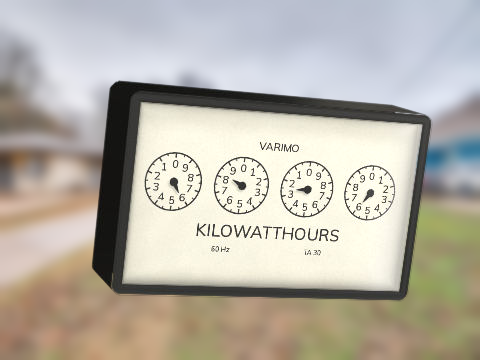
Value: **5826** kWh
